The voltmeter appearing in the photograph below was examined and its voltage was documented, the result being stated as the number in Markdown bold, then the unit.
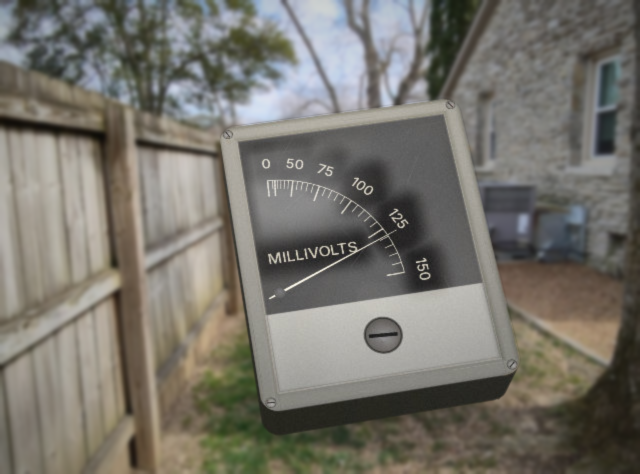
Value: **130** mV
